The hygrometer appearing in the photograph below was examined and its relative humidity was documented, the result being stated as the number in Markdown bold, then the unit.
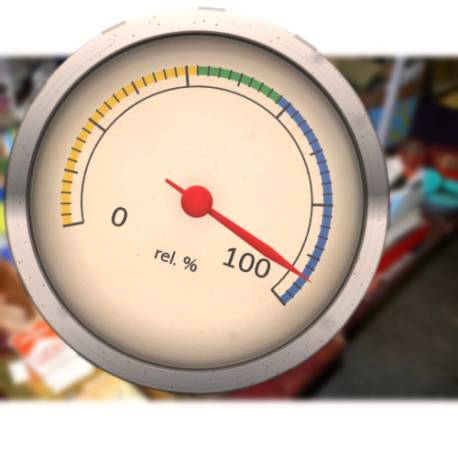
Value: **94** %
